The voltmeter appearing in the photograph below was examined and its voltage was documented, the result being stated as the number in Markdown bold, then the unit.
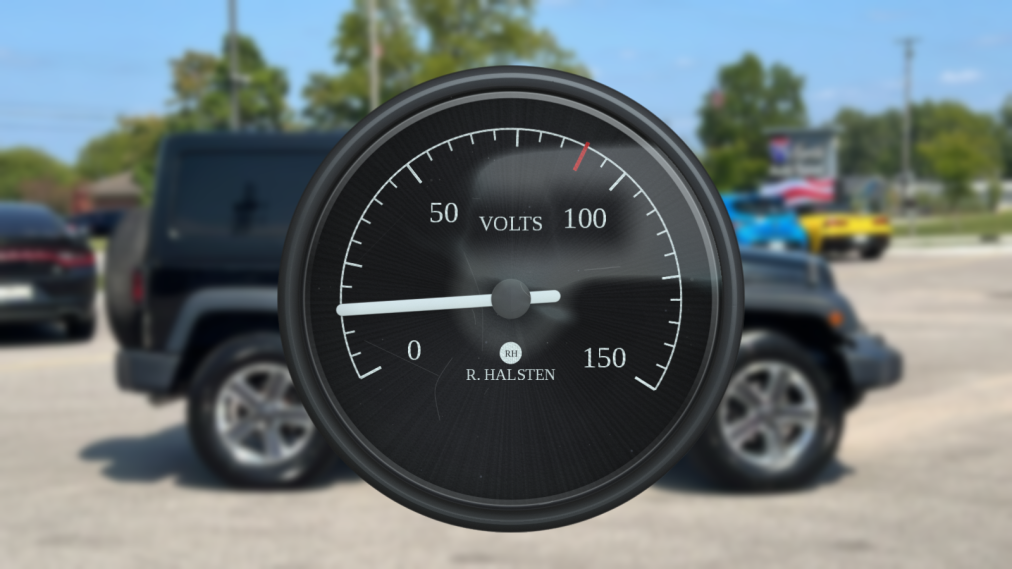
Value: **15** V
